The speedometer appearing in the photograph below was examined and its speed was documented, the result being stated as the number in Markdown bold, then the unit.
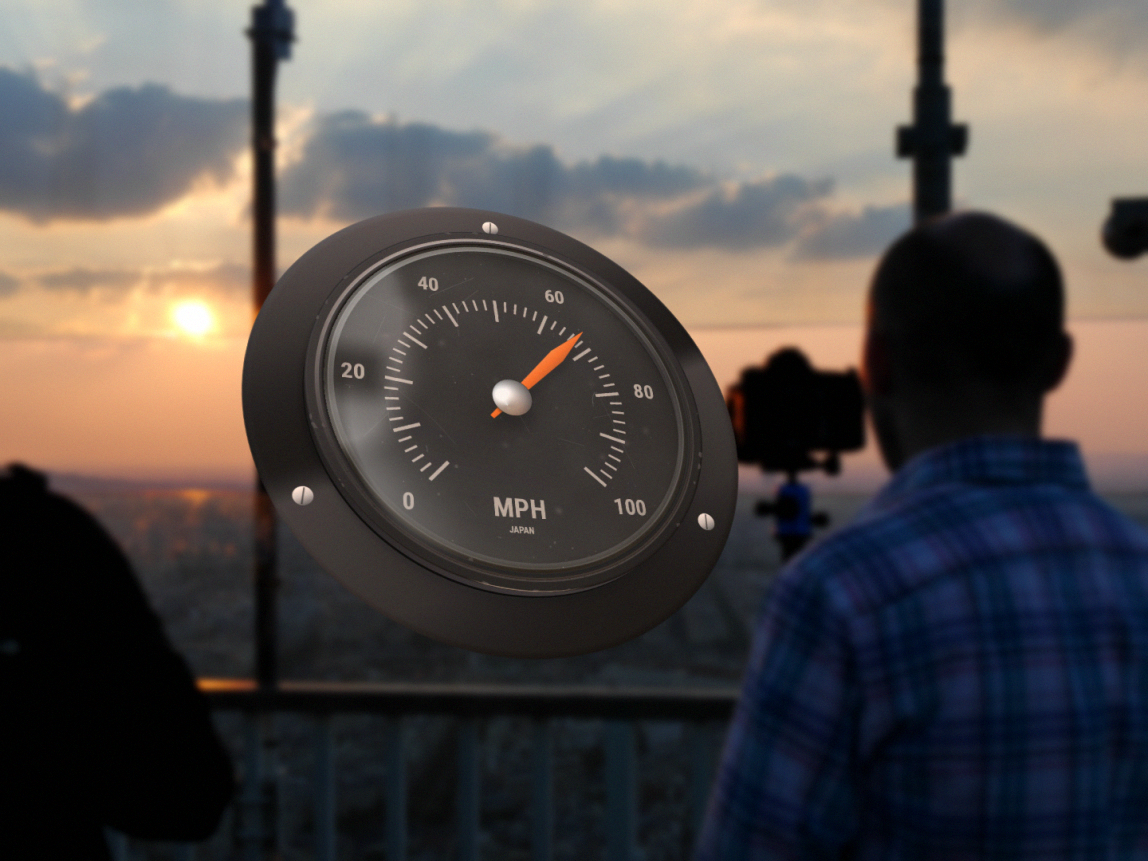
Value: **67** mph
